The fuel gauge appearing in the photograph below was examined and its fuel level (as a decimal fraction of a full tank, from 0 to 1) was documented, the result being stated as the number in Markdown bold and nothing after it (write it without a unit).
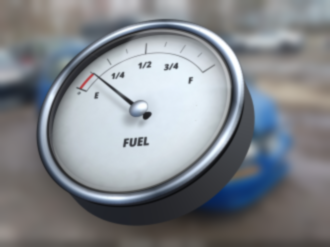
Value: **0.125**
